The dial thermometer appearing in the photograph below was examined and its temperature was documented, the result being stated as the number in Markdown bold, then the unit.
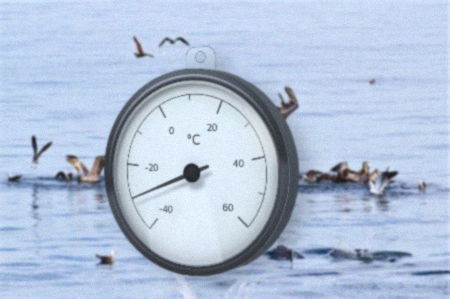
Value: **-30** °C
